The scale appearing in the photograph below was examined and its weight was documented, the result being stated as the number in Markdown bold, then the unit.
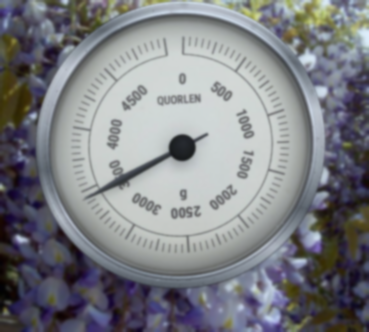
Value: **3450** g
